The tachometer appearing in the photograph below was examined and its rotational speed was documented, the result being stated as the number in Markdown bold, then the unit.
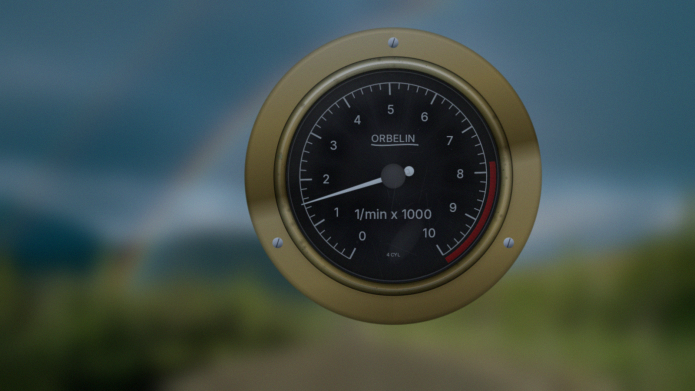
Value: **1500** rpm
